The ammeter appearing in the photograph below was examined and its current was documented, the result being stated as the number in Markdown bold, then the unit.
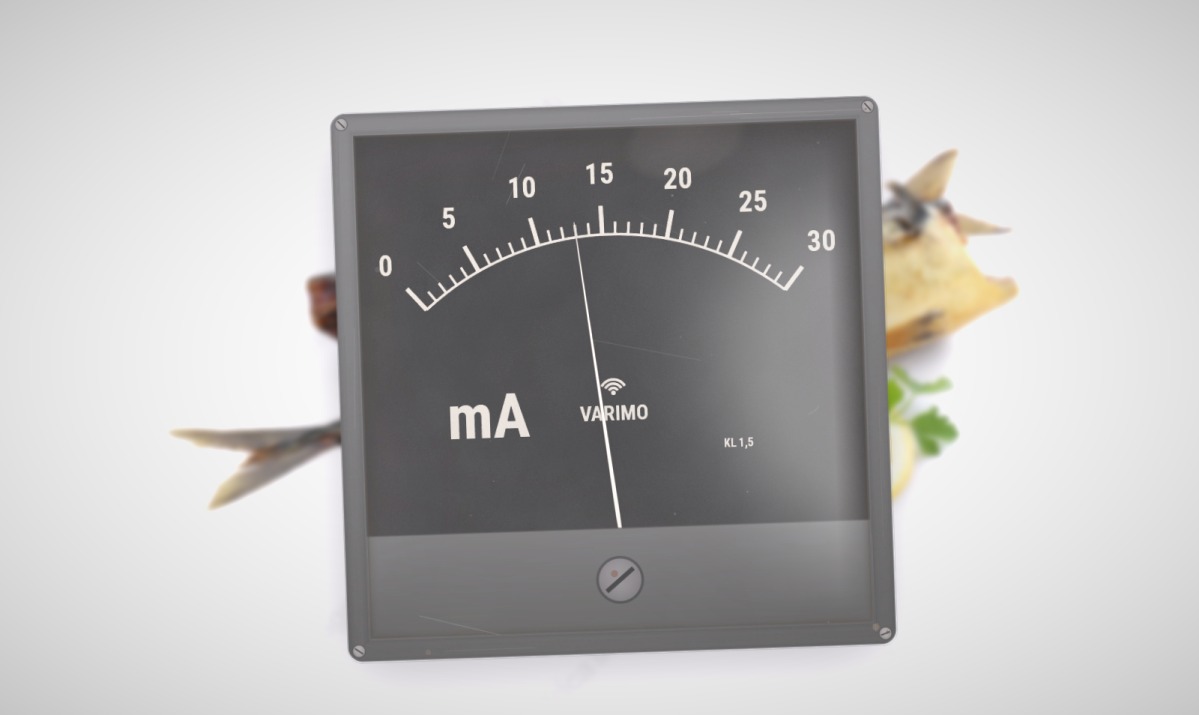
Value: **13** mA
